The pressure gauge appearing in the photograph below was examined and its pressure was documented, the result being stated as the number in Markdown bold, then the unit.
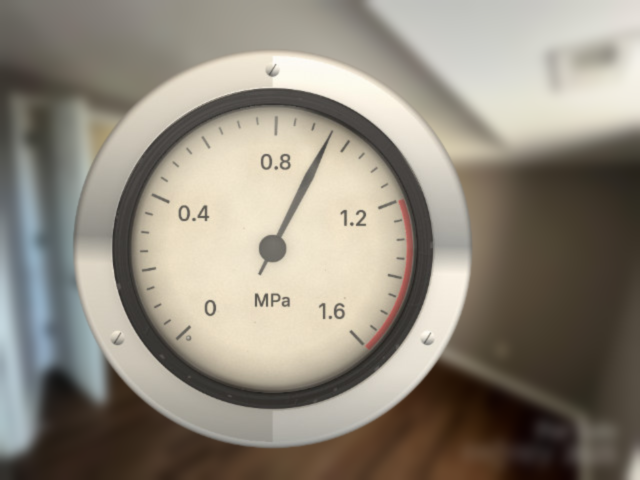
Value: **0.95** MPa
